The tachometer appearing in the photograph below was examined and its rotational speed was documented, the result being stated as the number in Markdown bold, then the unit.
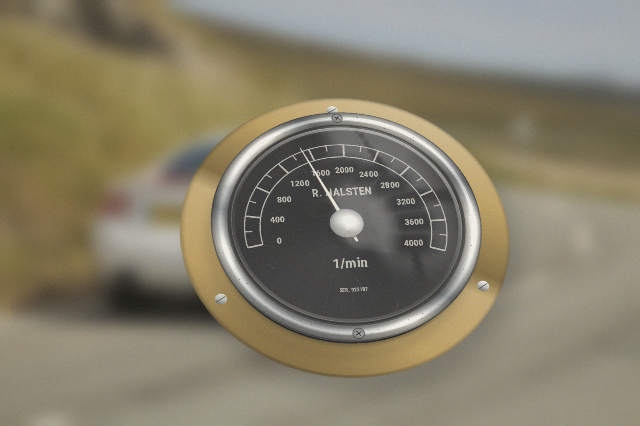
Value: **1500** rpm
